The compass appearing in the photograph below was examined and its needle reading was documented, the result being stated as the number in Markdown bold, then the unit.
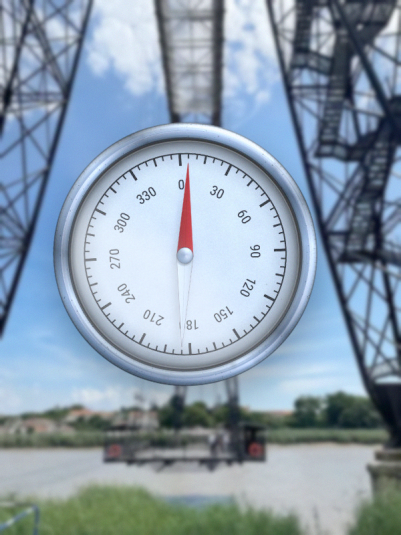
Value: **5** °
